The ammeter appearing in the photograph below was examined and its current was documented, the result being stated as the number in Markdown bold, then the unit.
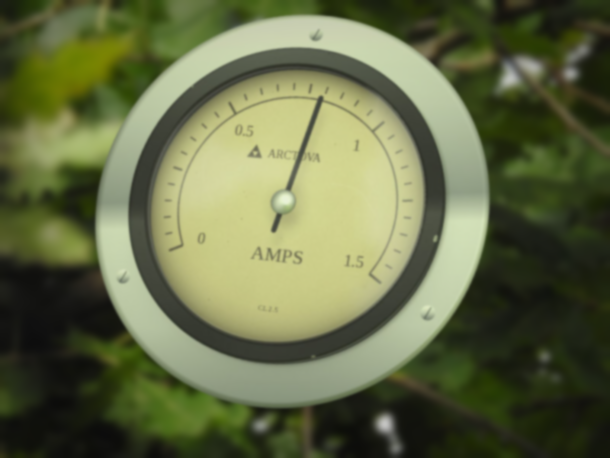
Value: **0.8** A
